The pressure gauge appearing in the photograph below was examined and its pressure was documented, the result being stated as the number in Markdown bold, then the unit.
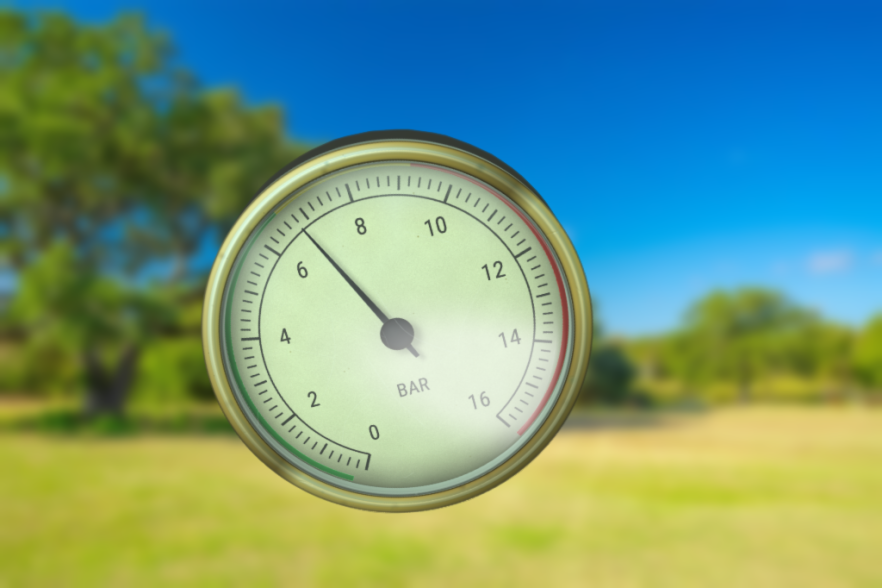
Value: **6.8** bar
